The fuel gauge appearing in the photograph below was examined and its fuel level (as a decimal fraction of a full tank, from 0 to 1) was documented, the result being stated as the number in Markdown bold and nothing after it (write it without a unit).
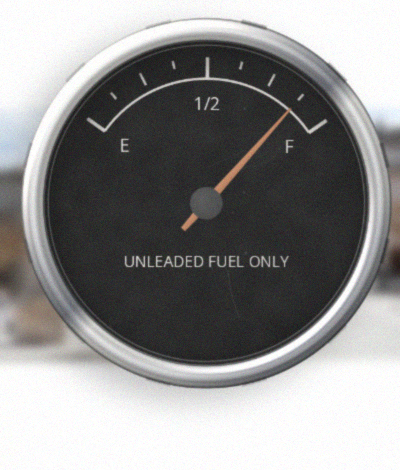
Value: **0.875**
